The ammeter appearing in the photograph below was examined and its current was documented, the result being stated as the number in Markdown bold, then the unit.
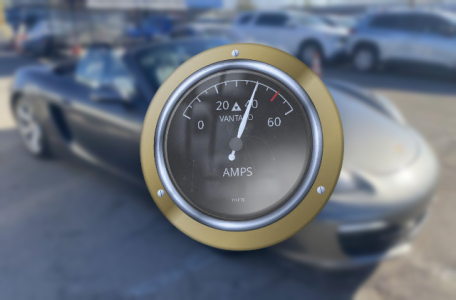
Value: **40** A
